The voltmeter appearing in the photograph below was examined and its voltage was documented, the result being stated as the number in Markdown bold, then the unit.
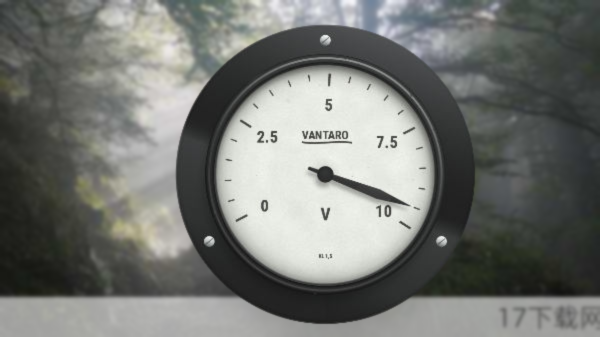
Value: **9.5** V
